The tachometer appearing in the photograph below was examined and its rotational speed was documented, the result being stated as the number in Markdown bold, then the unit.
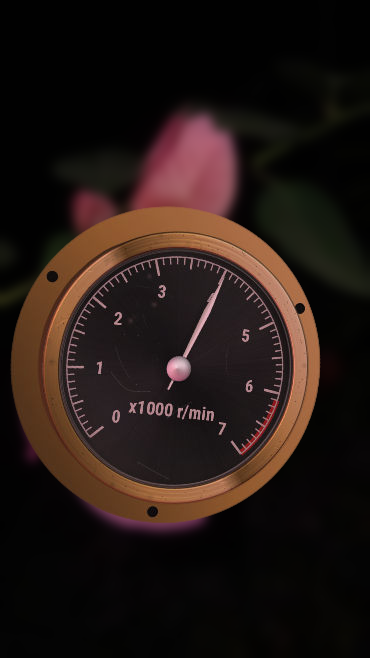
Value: **4000** rpm
